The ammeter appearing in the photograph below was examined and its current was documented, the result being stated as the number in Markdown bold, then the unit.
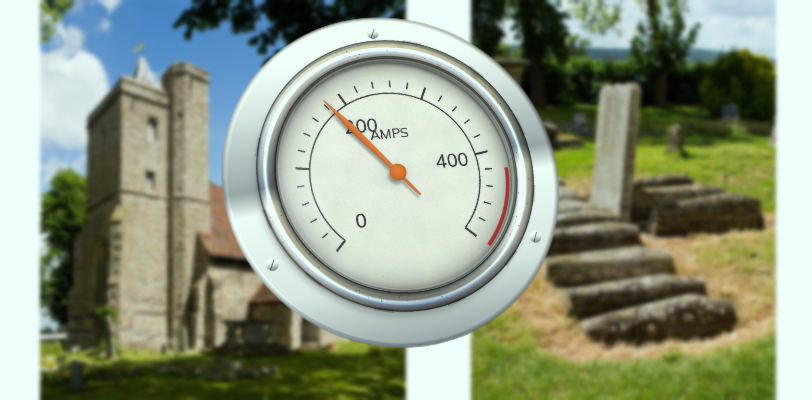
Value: **180** A
